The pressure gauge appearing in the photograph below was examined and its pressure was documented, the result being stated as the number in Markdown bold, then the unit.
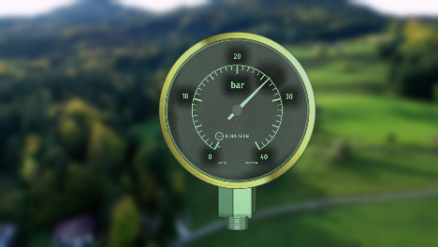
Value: **26** bar
